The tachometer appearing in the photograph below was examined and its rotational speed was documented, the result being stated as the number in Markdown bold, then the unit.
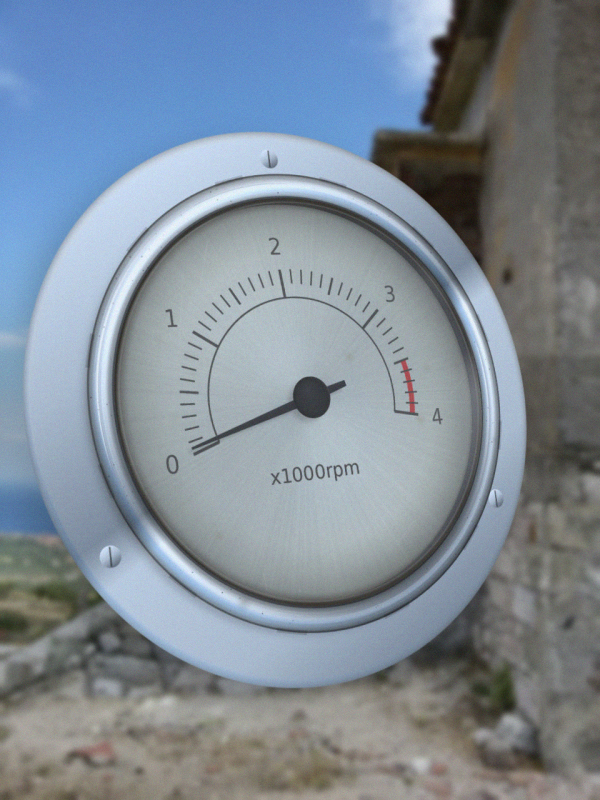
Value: **50** rpm
